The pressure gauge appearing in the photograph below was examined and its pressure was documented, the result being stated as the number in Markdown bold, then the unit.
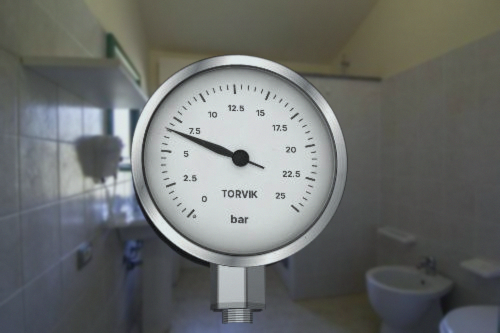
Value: **6.5** bar
